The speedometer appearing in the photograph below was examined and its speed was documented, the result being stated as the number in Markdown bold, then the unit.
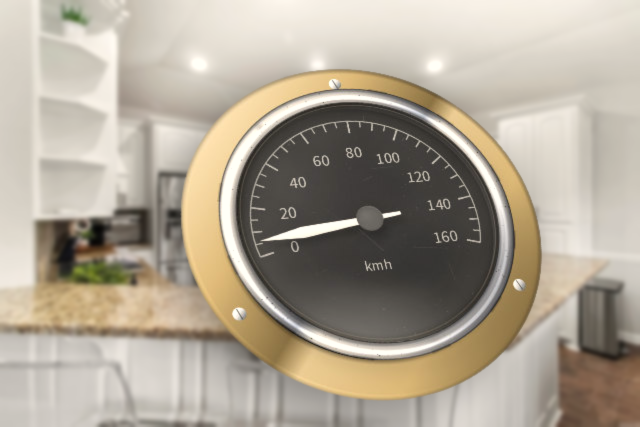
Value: **5** km/h
